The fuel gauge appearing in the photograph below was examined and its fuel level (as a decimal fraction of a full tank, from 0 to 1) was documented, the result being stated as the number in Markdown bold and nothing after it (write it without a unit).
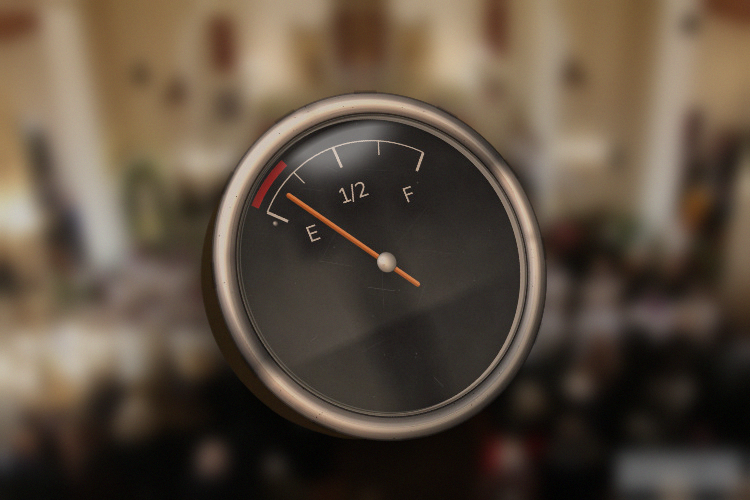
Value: **0.125**
